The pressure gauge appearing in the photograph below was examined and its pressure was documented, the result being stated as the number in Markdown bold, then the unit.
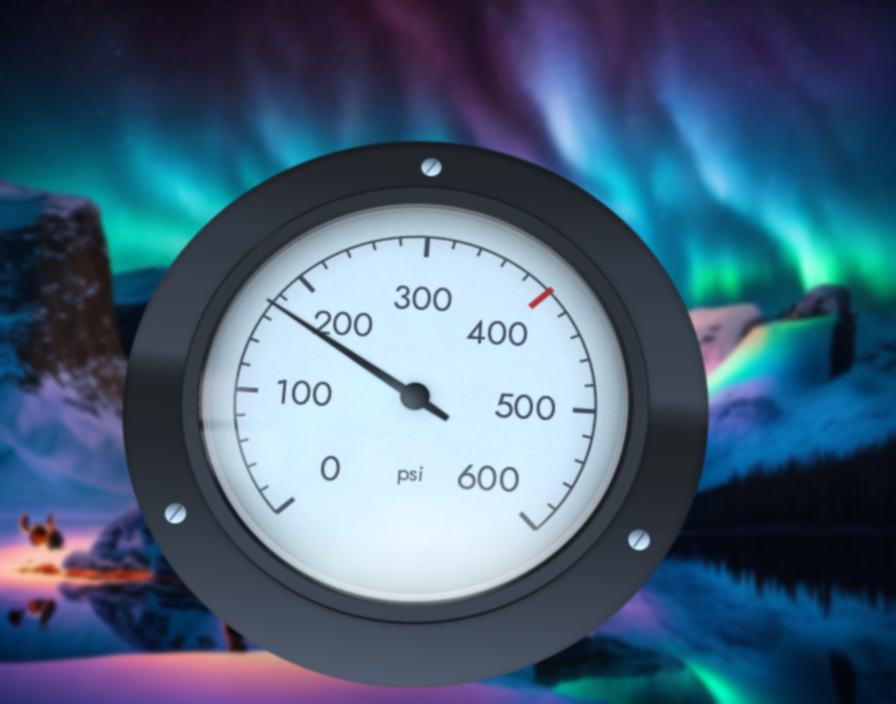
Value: **170** psi
